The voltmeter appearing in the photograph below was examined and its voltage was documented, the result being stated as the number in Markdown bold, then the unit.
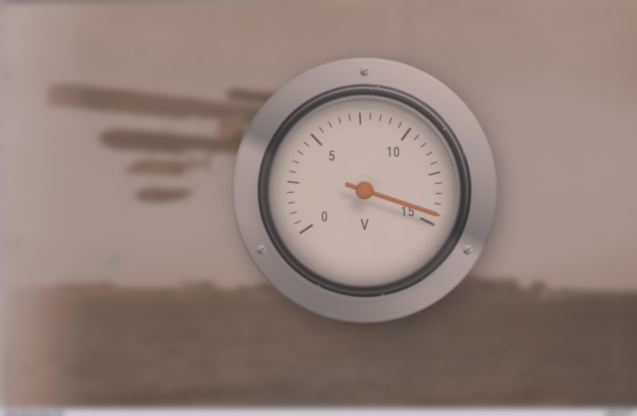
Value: **14.5** V
